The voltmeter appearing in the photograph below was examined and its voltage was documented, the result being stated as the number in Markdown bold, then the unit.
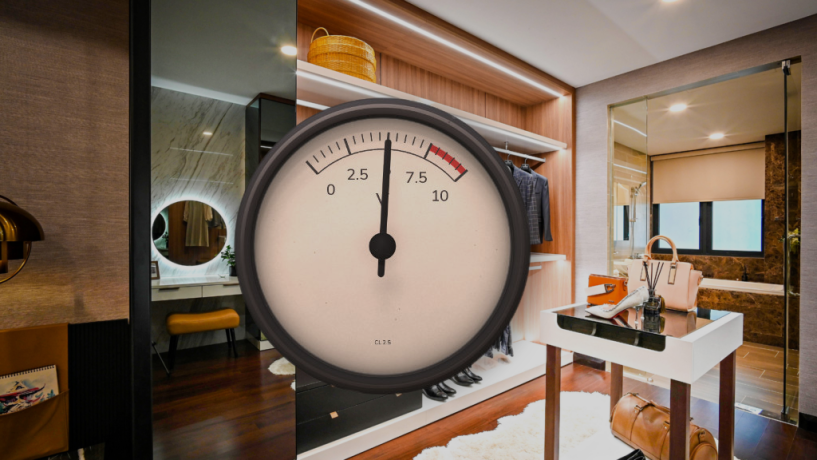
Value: **5** V
